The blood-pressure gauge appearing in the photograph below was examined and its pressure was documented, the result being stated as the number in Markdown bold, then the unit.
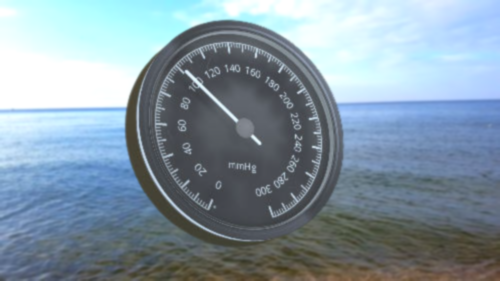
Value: **100** mmHg
